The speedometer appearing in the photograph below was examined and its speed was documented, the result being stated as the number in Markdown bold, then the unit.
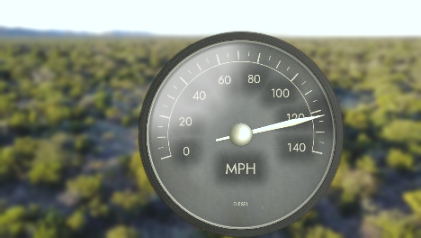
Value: **122.5** mph
